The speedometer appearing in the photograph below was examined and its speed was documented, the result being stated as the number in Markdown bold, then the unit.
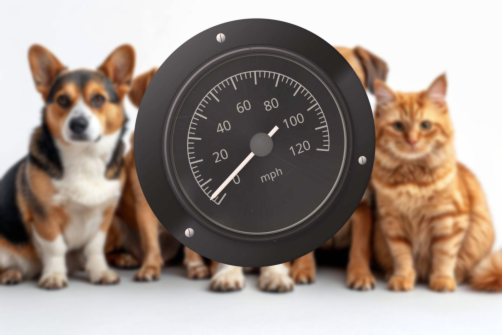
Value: **4** mph
